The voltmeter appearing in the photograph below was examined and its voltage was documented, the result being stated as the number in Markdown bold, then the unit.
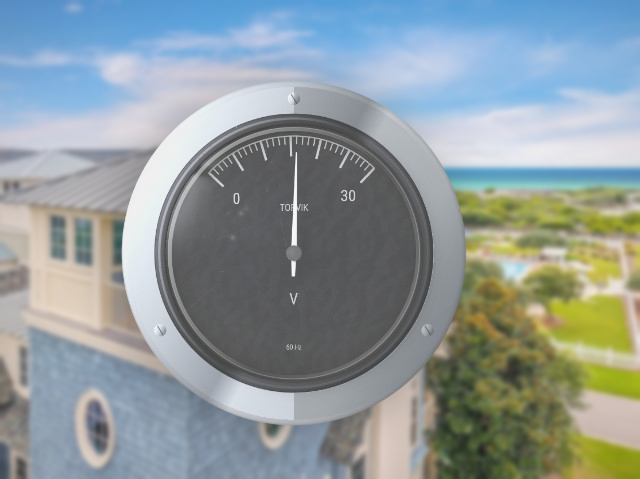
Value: **16** V
